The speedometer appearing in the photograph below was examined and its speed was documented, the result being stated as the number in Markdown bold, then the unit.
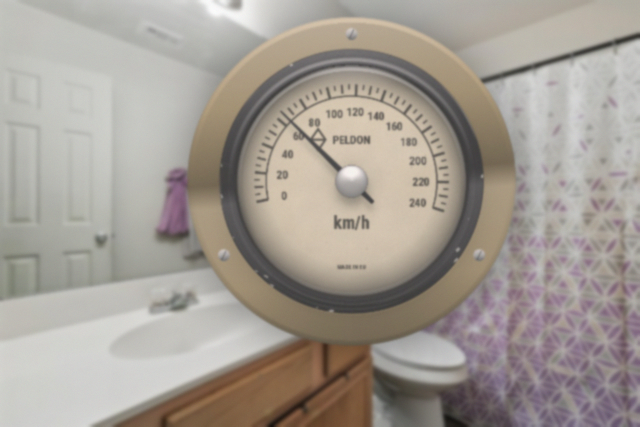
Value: **65** km/h
